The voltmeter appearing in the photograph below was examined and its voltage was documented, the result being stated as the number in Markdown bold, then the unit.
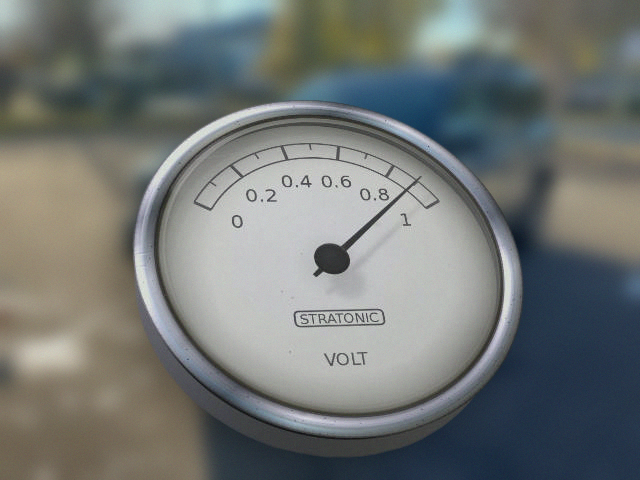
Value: **0.9** V
